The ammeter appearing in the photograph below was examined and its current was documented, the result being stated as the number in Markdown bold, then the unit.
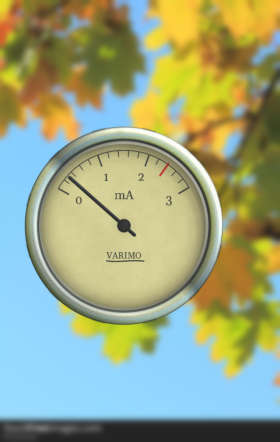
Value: **0.3** mA
